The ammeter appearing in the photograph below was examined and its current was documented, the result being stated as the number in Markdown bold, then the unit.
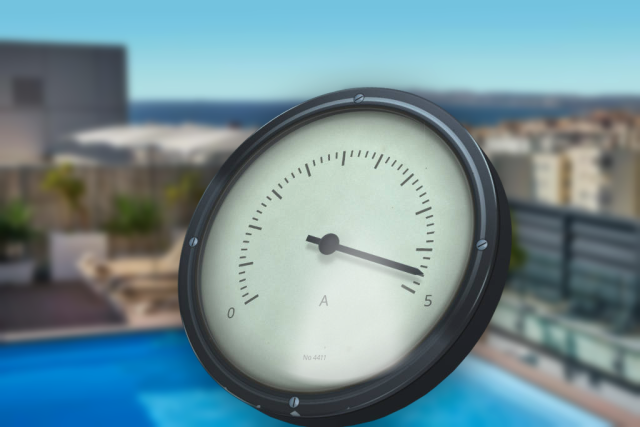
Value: **4.8** A
